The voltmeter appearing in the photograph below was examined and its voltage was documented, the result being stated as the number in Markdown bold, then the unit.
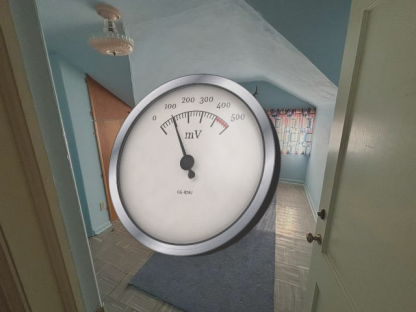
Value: **100** mV
